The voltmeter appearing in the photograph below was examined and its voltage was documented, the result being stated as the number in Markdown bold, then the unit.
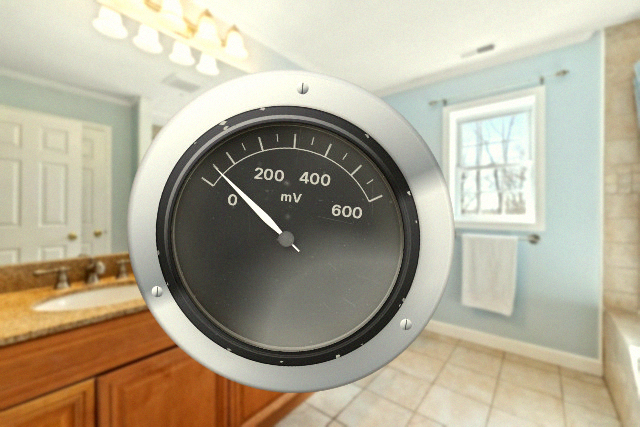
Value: **50** mV
